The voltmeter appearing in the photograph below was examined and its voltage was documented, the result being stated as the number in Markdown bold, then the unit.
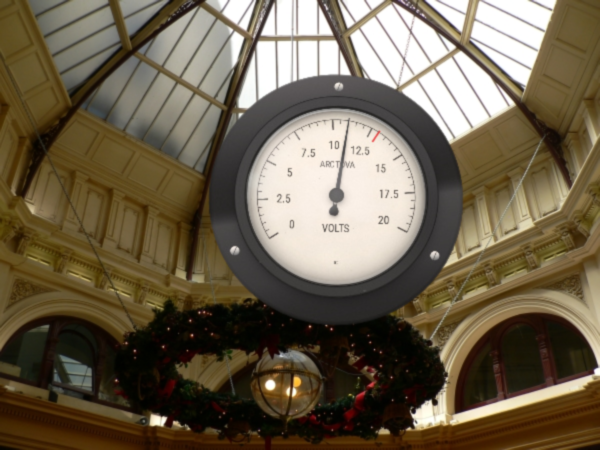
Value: **11** V
